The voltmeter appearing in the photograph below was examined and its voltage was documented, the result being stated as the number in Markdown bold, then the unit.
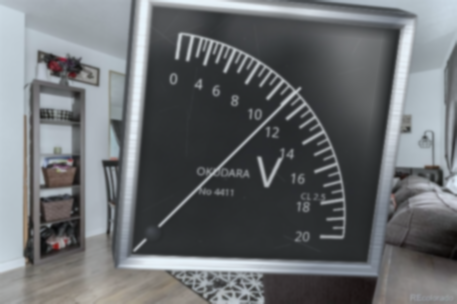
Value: **11** V
